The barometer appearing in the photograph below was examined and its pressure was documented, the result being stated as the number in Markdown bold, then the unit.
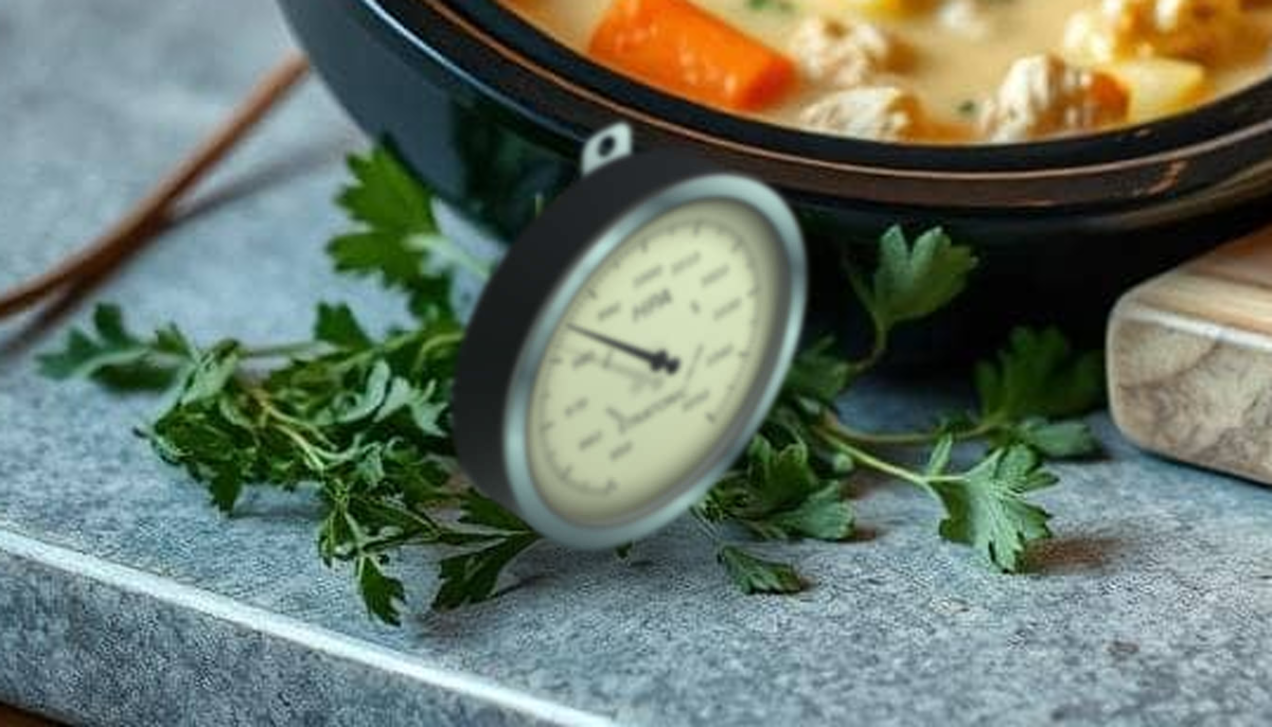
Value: **985** hPa
